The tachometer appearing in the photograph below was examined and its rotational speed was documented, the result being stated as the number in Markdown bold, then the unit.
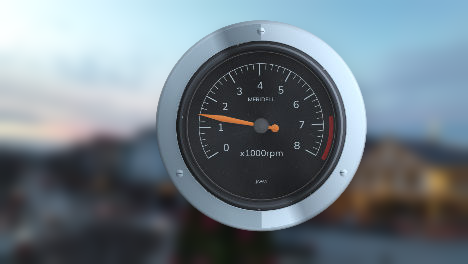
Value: **1400** rpm
